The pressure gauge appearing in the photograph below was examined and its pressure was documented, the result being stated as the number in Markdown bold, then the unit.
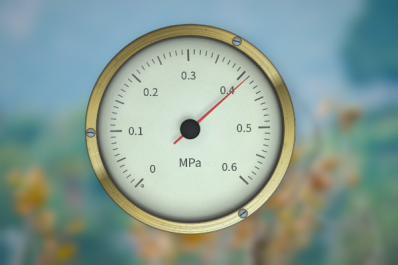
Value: **0.41** MPa
